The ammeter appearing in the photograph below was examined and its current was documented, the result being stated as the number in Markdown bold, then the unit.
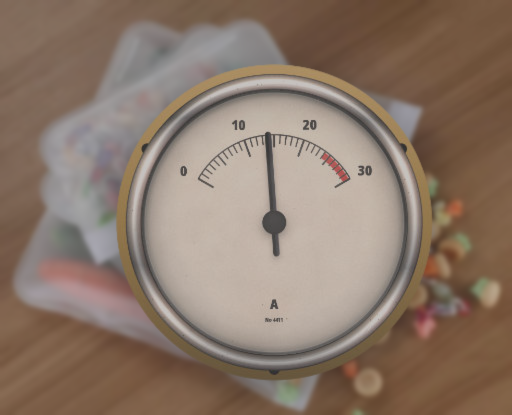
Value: **14** A
